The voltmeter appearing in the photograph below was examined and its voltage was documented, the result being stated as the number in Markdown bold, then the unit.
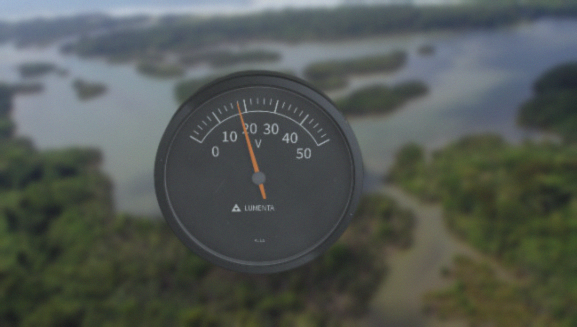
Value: **18** V
